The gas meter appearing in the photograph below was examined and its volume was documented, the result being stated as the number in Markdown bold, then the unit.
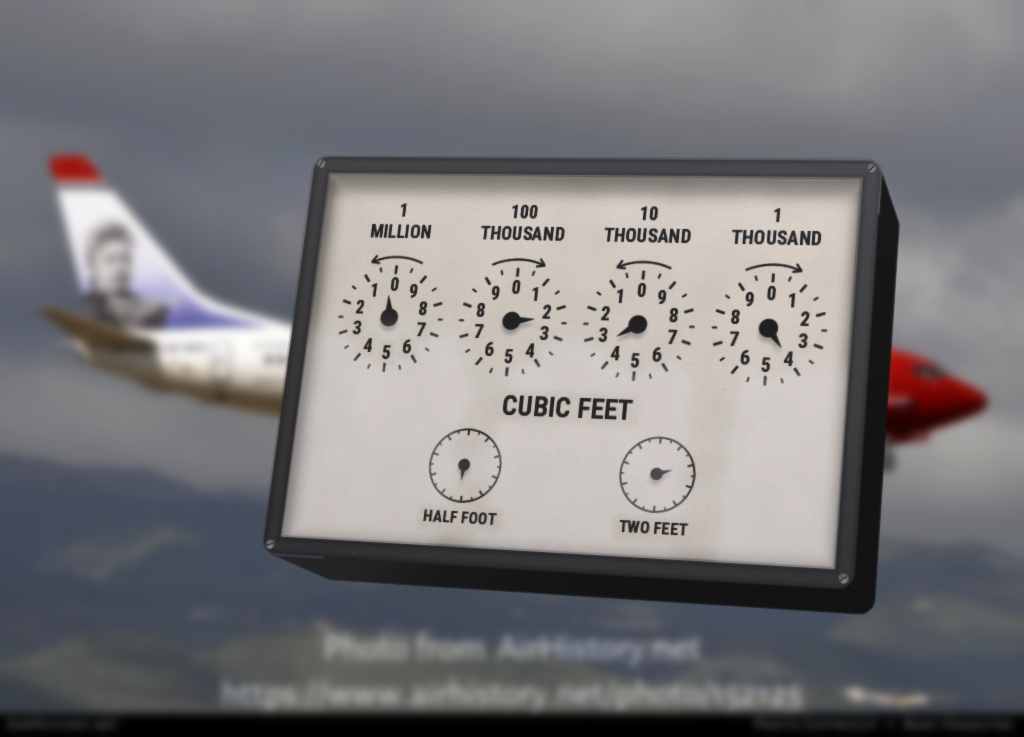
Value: **23400** ft³
